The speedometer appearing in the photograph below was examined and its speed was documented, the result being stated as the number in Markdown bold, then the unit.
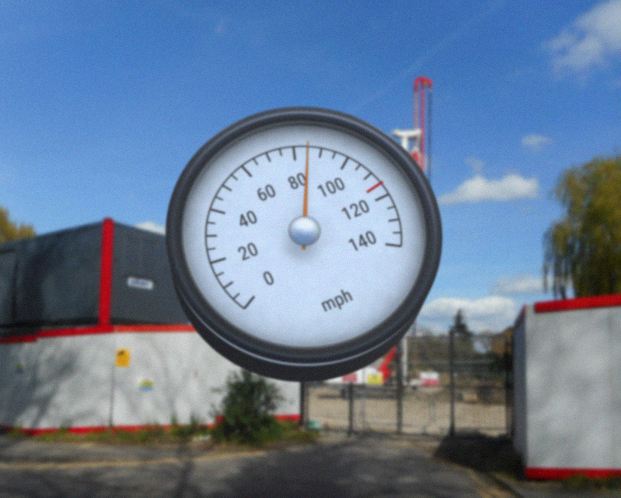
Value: **85** mph
